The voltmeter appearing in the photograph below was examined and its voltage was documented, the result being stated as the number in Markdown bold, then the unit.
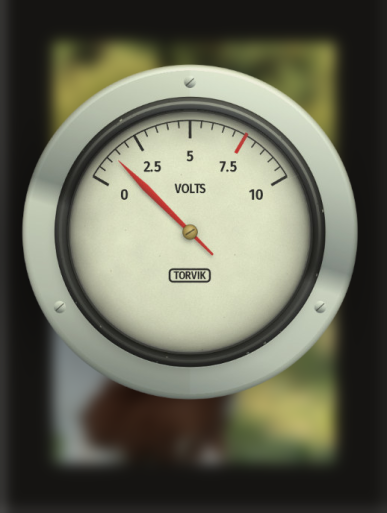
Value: **1.25** V
